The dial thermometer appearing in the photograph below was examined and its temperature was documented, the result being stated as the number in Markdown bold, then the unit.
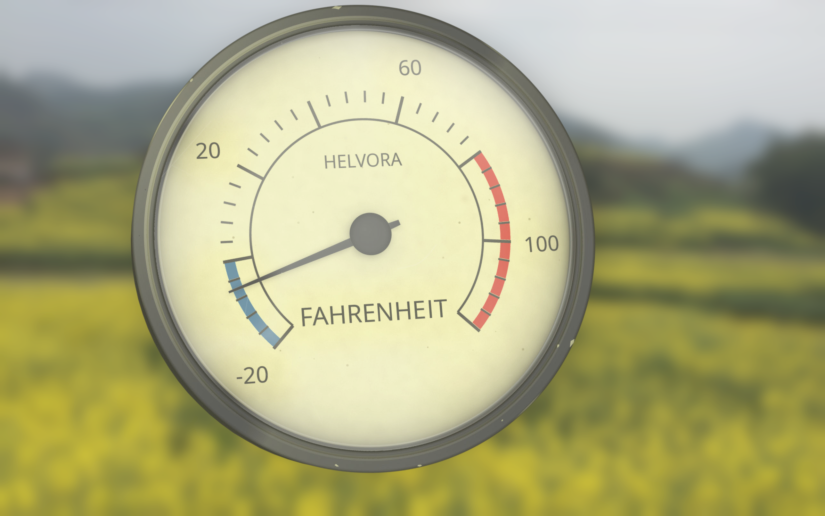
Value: **-6** °F
